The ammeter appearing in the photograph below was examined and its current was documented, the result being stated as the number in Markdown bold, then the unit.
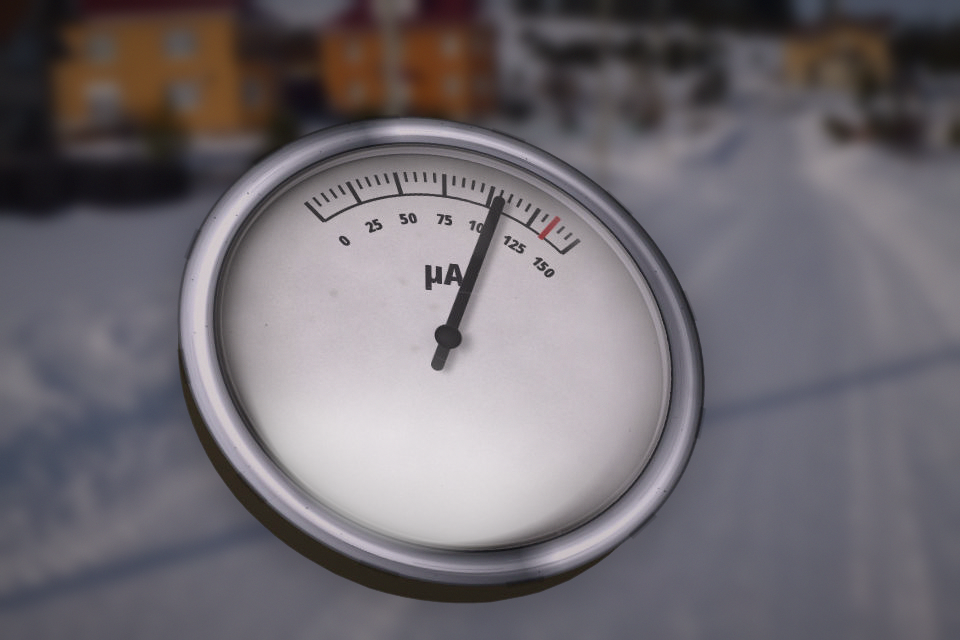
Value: **105** µA
